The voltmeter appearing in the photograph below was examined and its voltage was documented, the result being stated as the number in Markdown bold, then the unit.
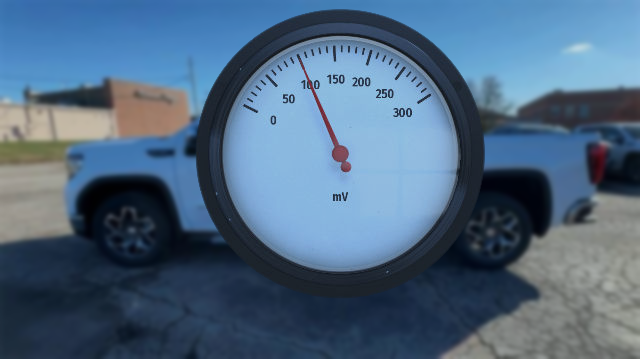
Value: **100** mV
